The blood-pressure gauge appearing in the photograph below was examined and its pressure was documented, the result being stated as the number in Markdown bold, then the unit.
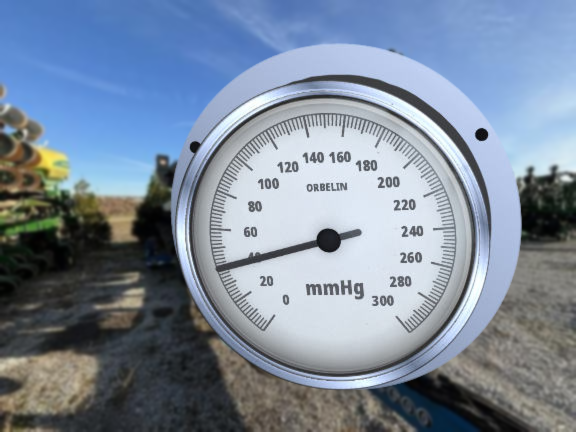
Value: **40** mmHg
